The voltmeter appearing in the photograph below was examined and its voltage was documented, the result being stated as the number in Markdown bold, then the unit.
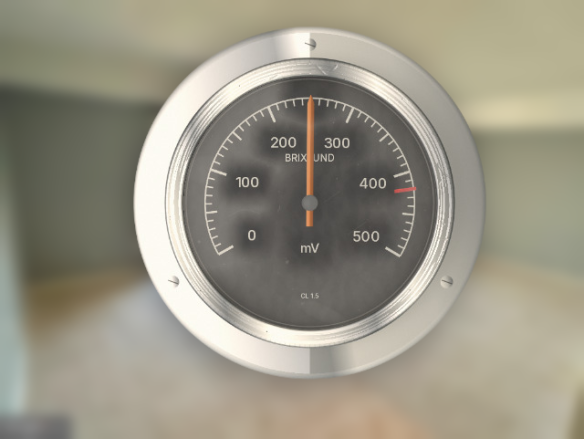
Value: **250** mV
